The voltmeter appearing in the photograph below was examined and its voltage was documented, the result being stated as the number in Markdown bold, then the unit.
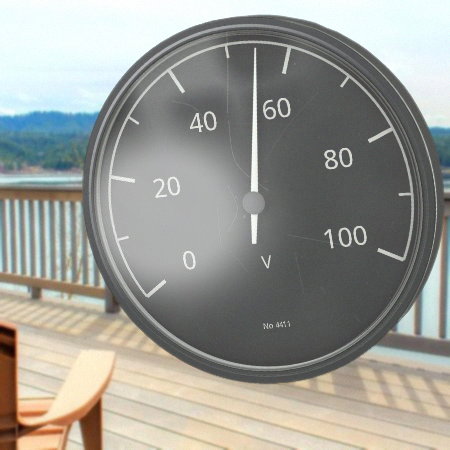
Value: **55** V
